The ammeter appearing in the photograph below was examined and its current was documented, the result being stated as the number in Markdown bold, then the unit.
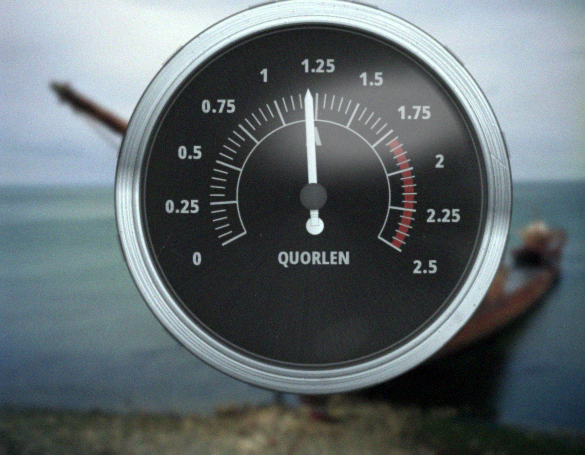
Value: **1.2** A
